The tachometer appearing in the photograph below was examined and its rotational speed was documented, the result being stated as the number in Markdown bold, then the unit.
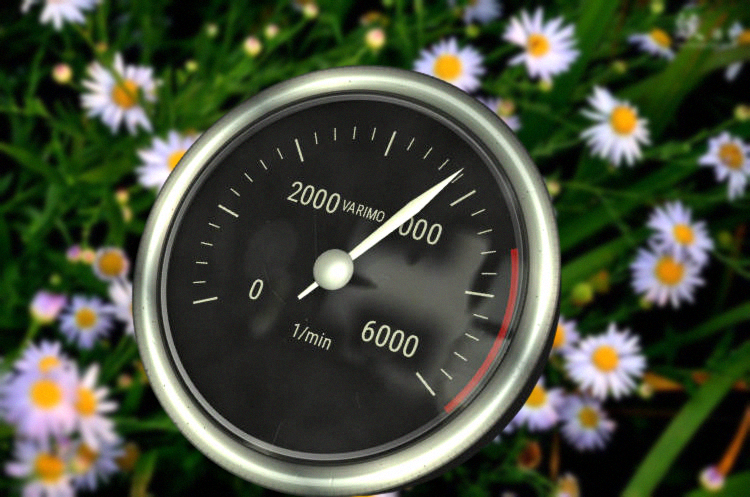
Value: **3800** rpm
